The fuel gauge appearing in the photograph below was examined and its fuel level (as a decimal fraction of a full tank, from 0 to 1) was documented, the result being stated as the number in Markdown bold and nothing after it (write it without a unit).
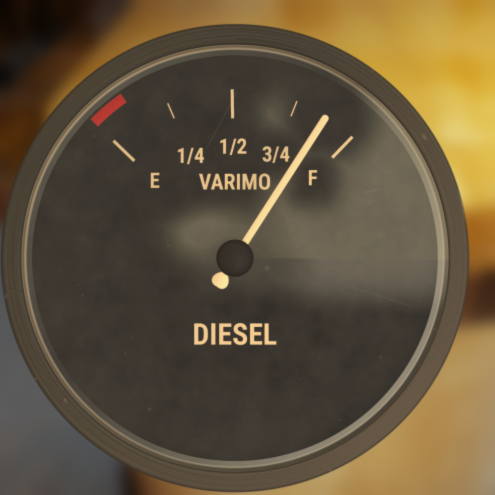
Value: **0.875**
